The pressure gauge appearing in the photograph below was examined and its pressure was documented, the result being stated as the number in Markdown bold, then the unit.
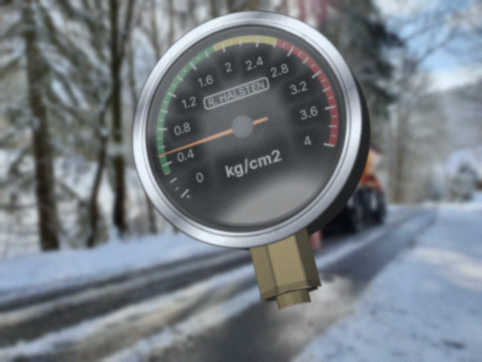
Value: **0.5** kg/cm²
